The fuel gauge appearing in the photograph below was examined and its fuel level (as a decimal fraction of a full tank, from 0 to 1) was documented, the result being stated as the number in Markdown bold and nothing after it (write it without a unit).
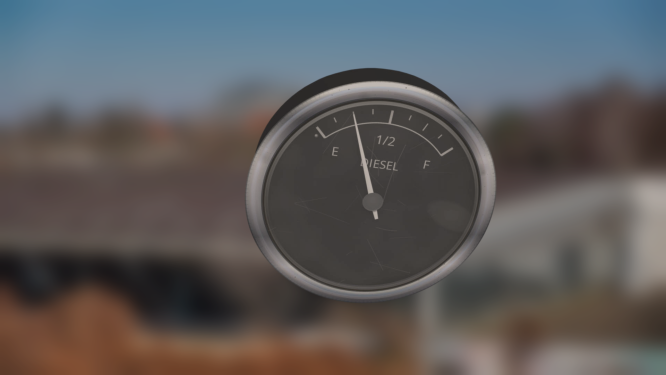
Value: **0.25**
